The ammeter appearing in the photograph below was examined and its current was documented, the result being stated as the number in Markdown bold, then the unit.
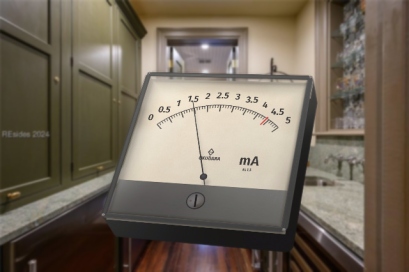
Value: **1.5** mA
